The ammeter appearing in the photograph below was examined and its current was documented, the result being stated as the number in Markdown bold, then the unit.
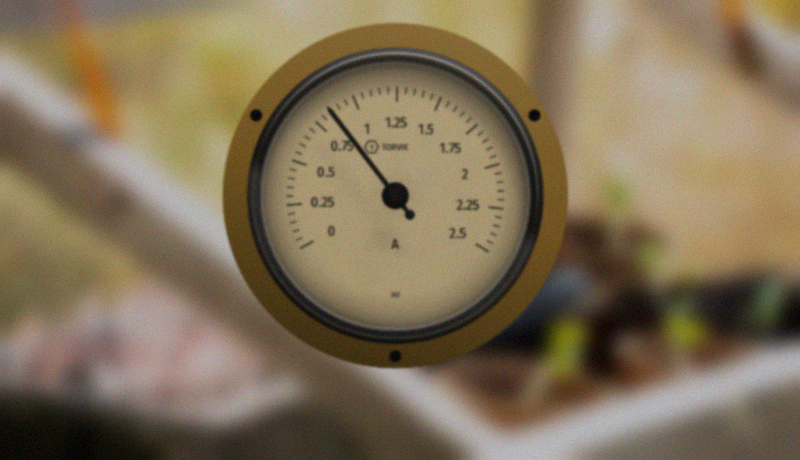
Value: **0.85** A
